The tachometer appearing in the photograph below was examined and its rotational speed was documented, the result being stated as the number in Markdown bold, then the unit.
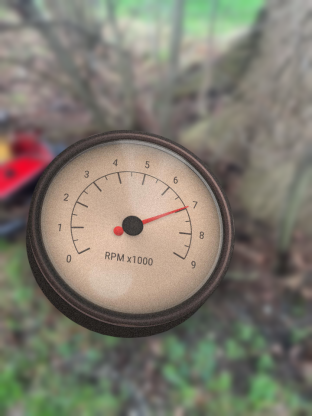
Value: **7000** rpm
